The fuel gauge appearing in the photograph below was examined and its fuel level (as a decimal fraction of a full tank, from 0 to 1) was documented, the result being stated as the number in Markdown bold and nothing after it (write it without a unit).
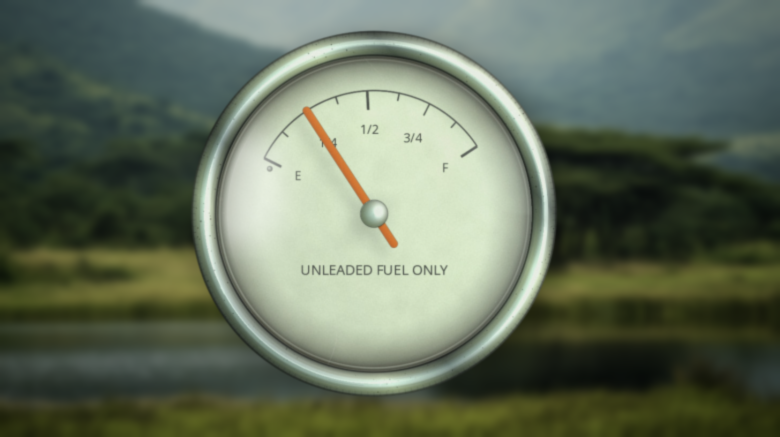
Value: **0.25**
